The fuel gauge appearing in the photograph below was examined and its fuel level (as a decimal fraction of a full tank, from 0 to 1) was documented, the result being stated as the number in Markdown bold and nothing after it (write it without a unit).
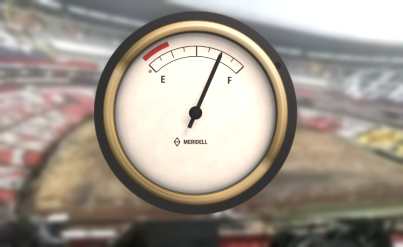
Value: **0.75**
